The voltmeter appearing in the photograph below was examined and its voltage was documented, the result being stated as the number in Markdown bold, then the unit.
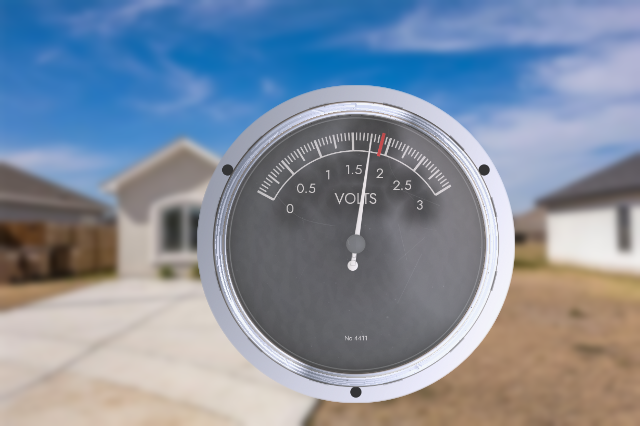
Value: **1.75** V
